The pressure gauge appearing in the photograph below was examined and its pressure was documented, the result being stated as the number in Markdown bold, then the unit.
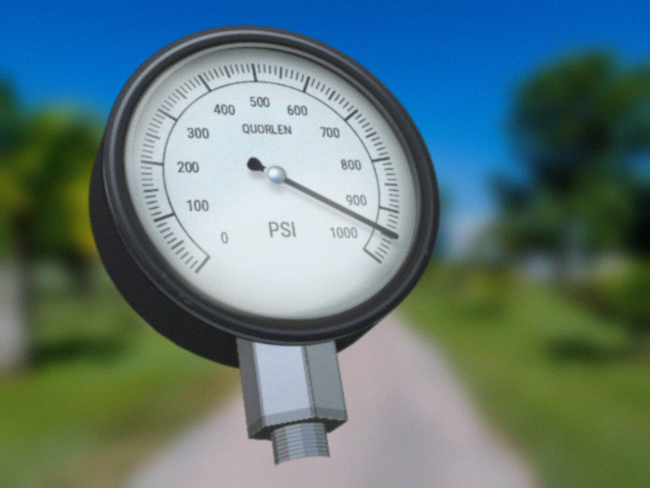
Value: **950** psi
